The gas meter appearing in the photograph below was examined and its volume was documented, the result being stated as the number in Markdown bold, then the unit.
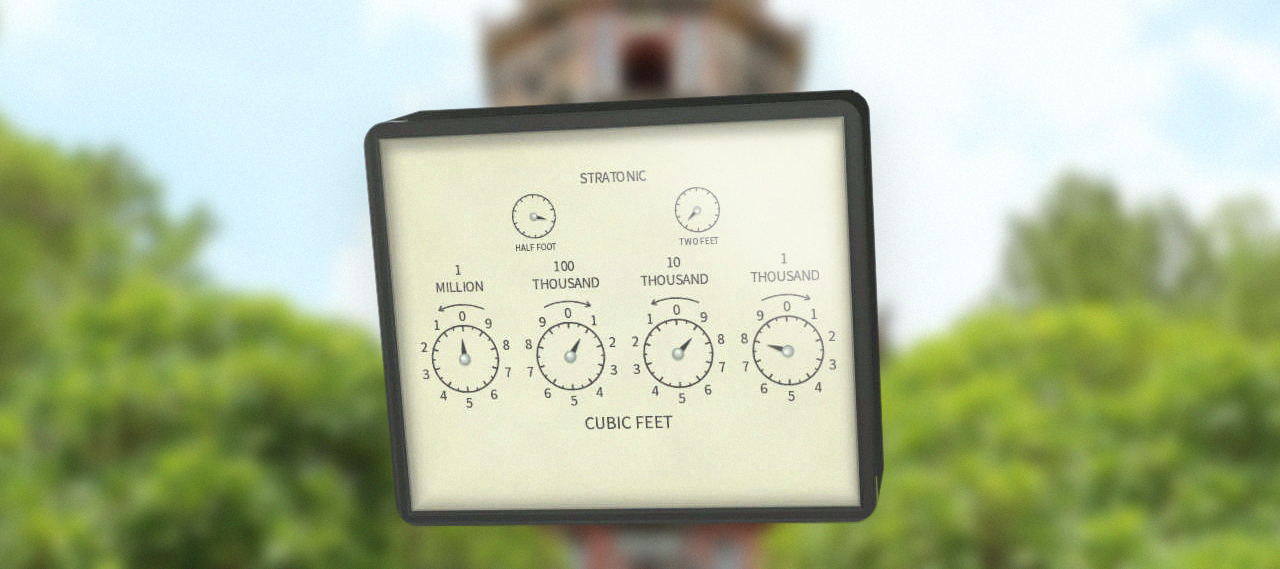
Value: **8800** ft³
